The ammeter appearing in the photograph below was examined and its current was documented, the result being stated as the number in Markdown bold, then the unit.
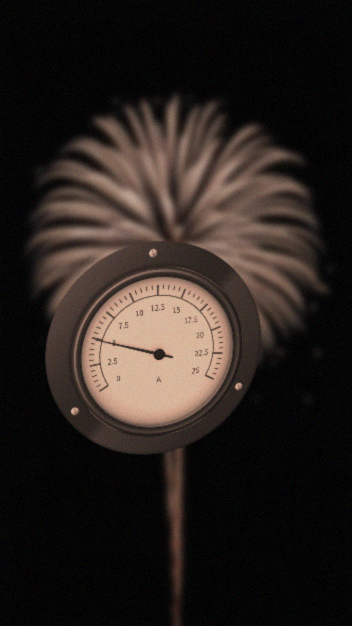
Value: **5** A
